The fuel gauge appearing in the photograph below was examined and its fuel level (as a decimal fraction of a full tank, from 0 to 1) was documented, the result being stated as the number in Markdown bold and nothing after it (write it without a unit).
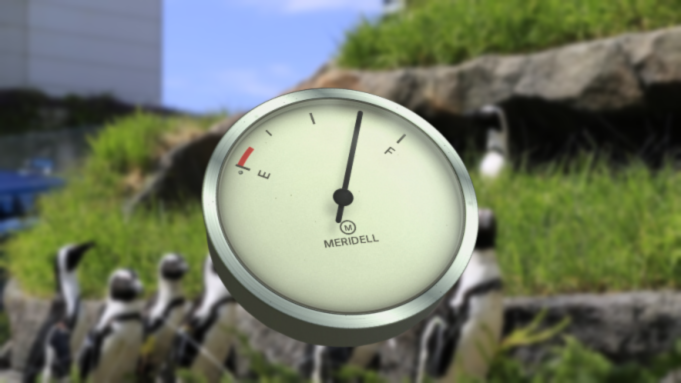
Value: **0.75**
